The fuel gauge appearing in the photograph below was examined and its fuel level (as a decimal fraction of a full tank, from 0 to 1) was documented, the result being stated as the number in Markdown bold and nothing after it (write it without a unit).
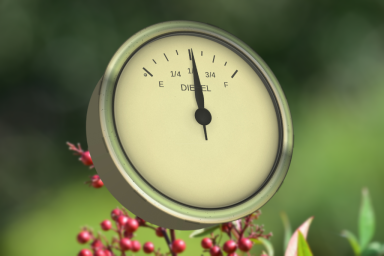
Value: **0.5**
